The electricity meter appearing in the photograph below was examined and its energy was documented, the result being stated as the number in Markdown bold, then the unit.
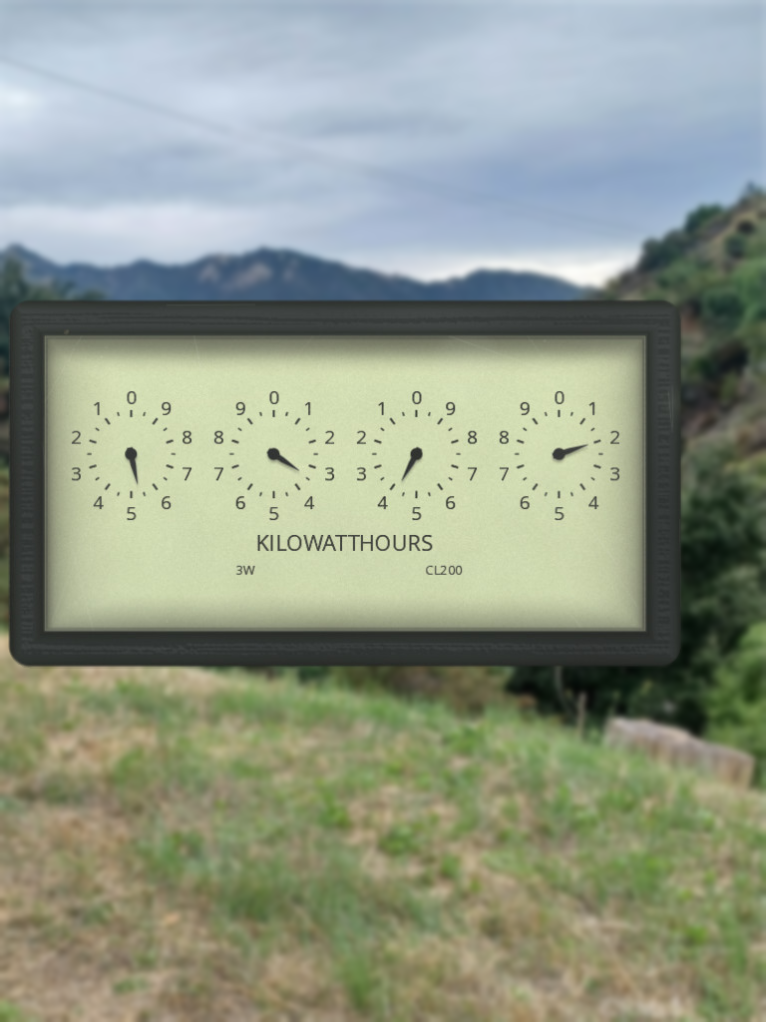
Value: **5342** kWh
